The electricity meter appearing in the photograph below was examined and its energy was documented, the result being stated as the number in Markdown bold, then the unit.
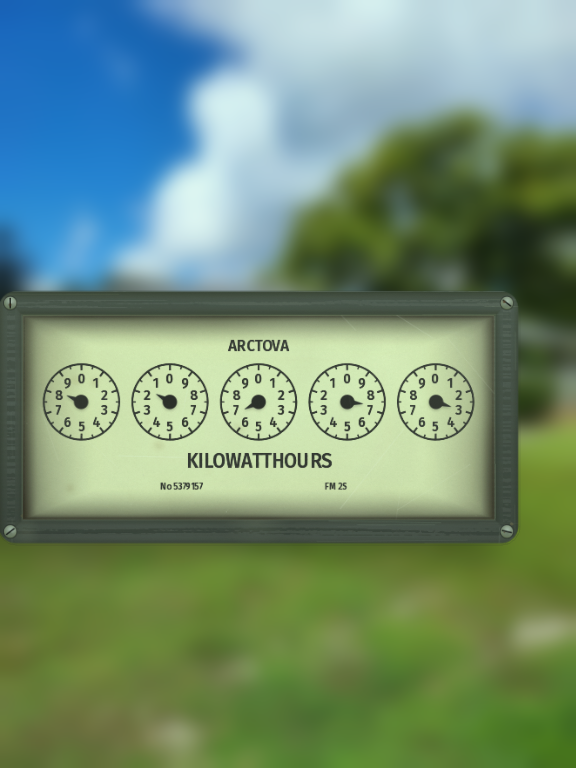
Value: **81673** kWh
